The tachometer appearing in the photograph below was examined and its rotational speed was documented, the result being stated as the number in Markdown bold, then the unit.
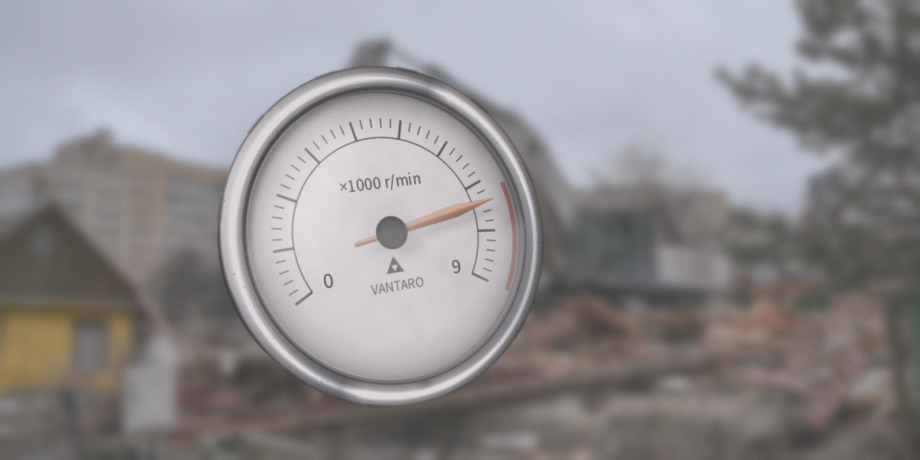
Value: **7400** rpm
